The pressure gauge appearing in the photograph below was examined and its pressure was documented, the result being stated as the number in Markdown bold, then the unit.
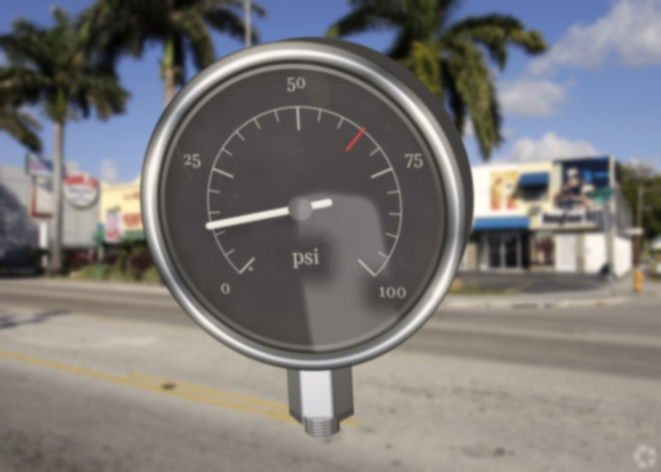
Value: **12.5** psi
